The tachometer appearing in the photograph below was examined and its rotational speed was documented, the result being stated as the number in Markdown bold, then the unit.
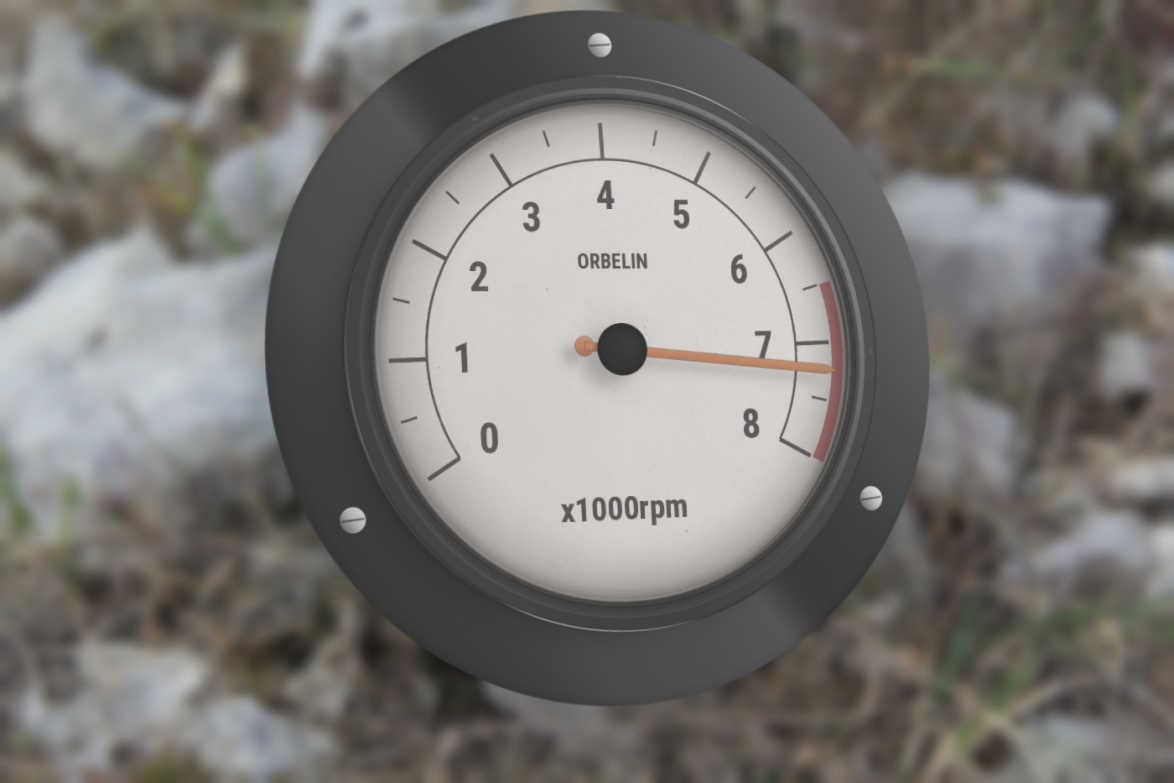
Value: **7250** rpm
